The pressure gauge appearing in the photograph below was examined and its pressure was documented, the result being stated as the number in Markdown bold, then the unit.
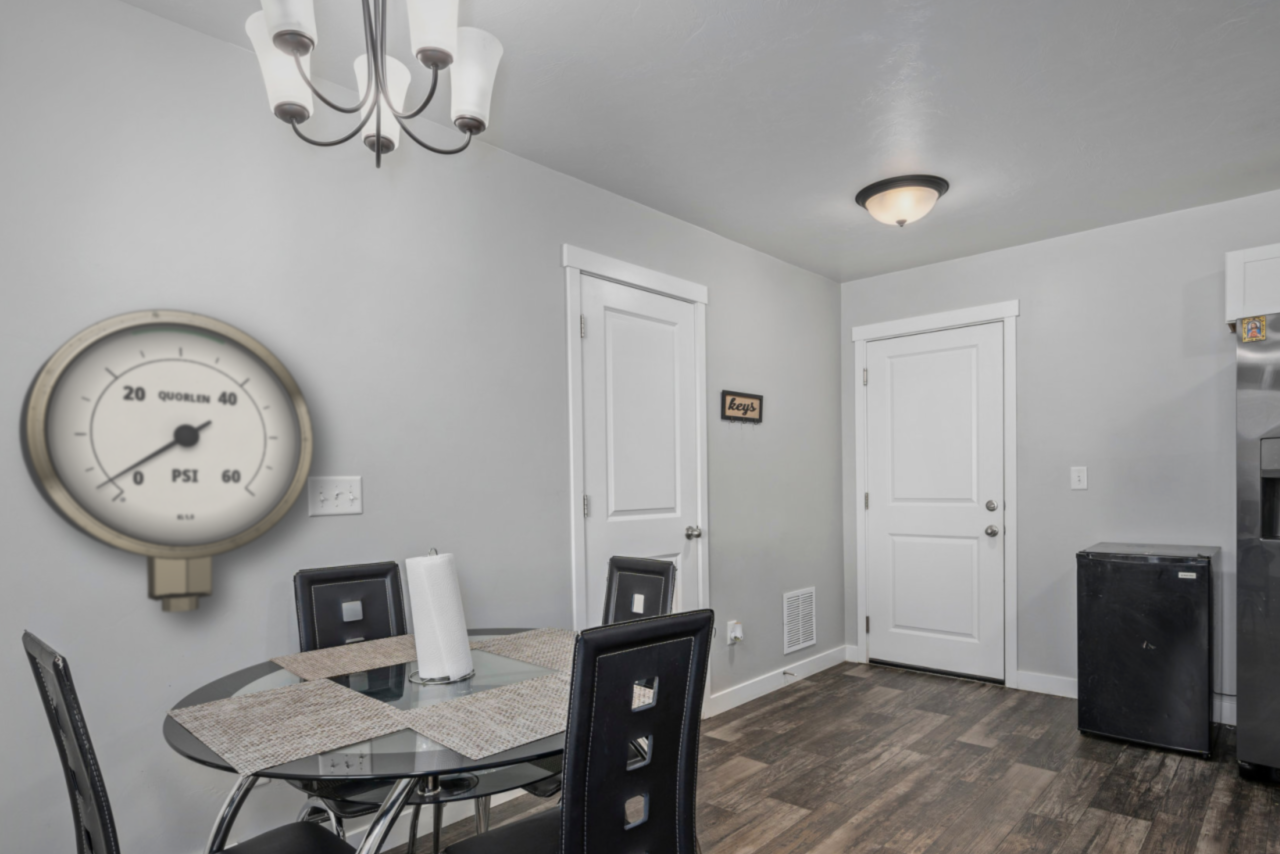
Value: **2.5** psi
